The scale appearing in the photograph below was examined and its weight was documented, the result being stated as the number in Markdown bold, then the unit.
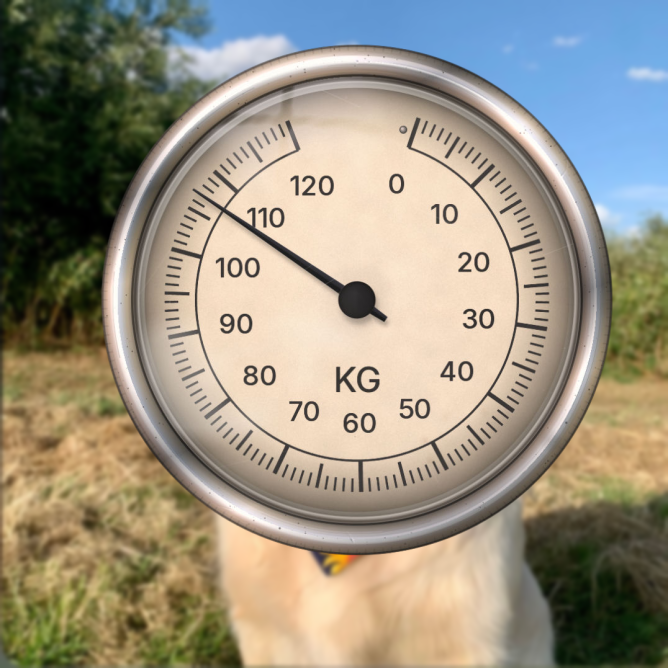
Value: **107** kg
